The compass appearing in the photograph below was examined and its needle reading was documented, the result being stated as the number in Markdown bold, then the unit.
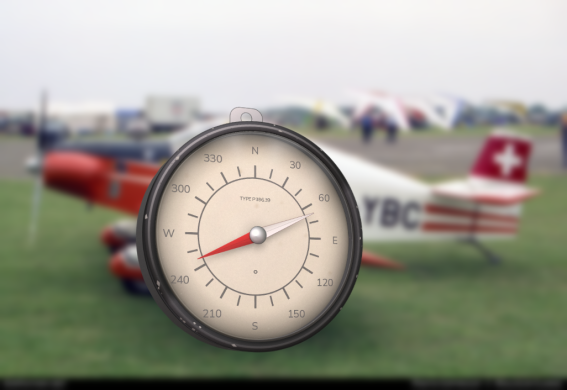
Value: **247.5** °
